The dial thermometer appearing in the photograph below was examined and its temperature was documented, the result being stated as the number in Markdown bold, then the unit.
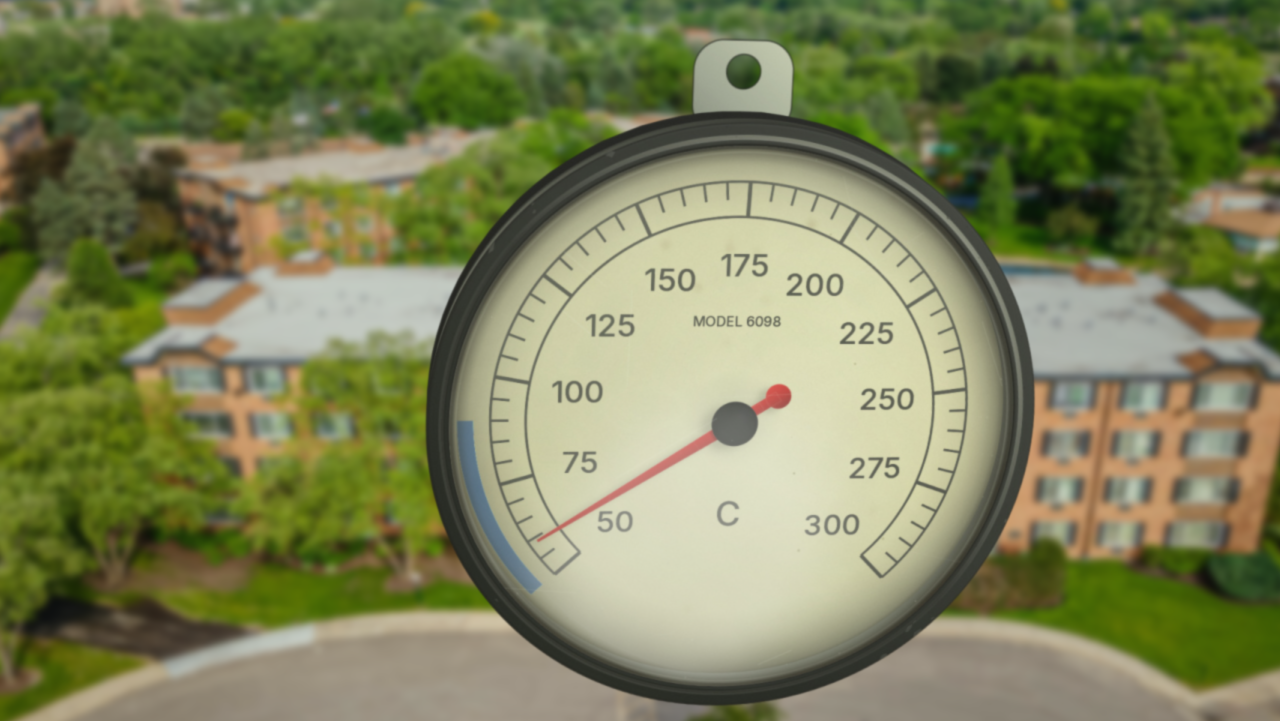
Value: **60** °C
